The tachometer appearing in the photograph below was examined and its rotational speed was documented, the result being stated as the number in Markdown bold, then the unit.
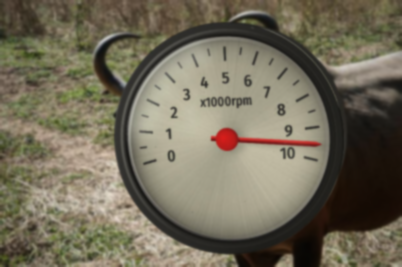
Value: **9500** rpm
